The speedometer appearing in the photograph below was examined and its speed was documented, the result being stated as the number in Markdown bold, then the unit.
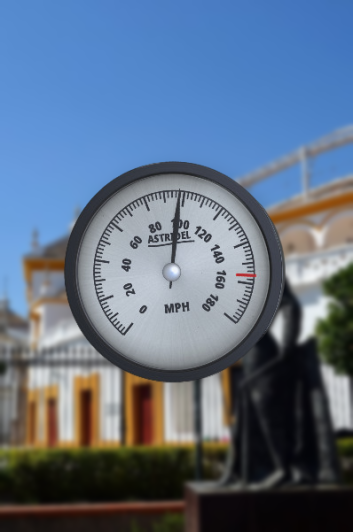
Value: **98** mph
